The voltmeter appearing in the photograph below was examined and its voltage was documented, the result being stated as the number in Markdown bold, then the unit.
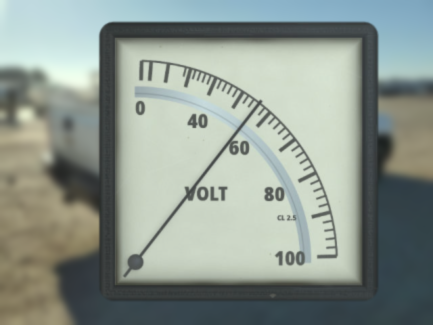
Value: **56** V
